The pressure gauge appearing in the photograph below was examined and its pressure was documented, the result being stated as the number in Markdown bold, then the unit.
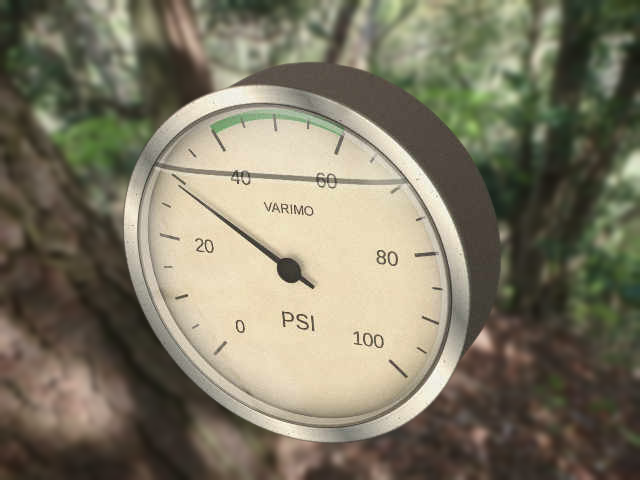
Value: **30** psi
